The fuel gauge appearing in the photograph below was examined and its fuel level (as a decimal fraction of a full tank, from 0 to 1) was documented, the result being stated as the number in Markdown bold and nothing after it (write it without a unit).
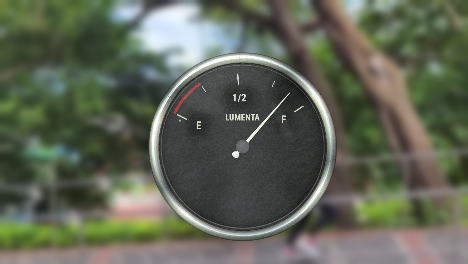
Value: **0.875**
